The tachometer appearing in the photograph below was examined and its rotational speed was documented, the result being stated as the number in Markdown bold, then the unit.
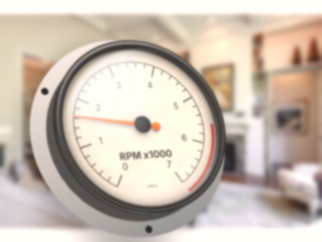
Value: **1600** rpm
